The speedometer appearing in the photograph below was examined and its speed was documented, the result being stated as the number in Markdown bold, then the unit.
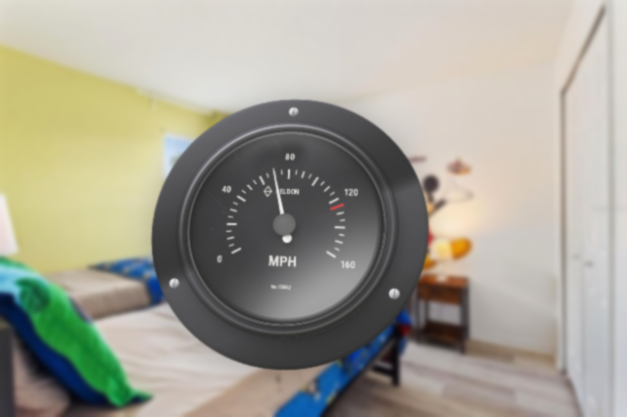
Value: **70** mph
